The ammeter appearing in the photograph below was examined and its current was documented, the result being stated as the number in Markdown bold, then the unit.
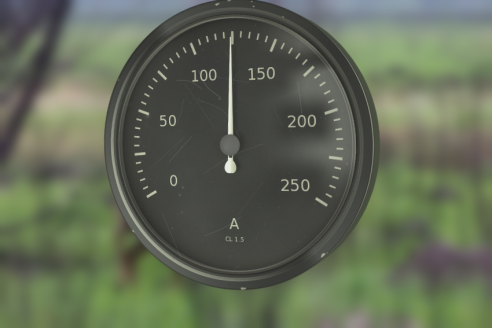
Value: **125** A
